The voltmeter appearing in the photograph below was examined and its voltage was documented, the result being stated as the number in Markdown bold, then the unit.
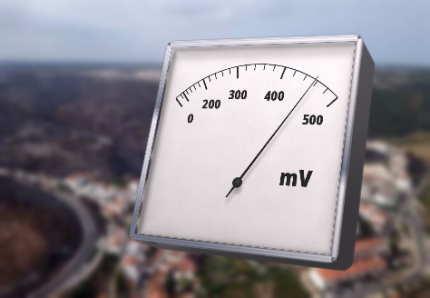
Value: **460** mV
